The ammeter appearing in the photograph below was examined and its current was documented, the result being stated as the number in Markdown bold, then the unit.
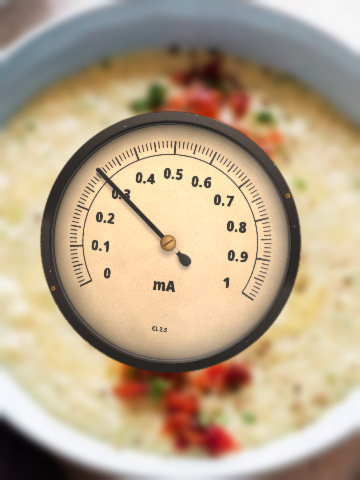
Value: **0.3** mA
